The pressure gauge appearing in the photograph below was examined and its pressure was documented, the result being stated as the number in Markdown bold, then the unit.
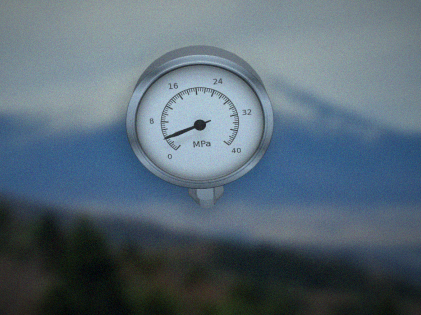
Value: **4** MPa
